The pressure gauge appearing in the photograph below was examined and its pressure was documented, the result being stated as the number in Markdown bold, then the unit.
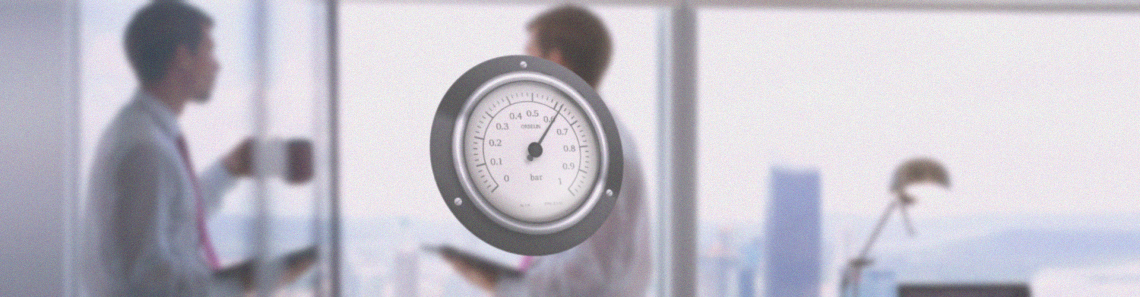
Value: **0.62** bar
